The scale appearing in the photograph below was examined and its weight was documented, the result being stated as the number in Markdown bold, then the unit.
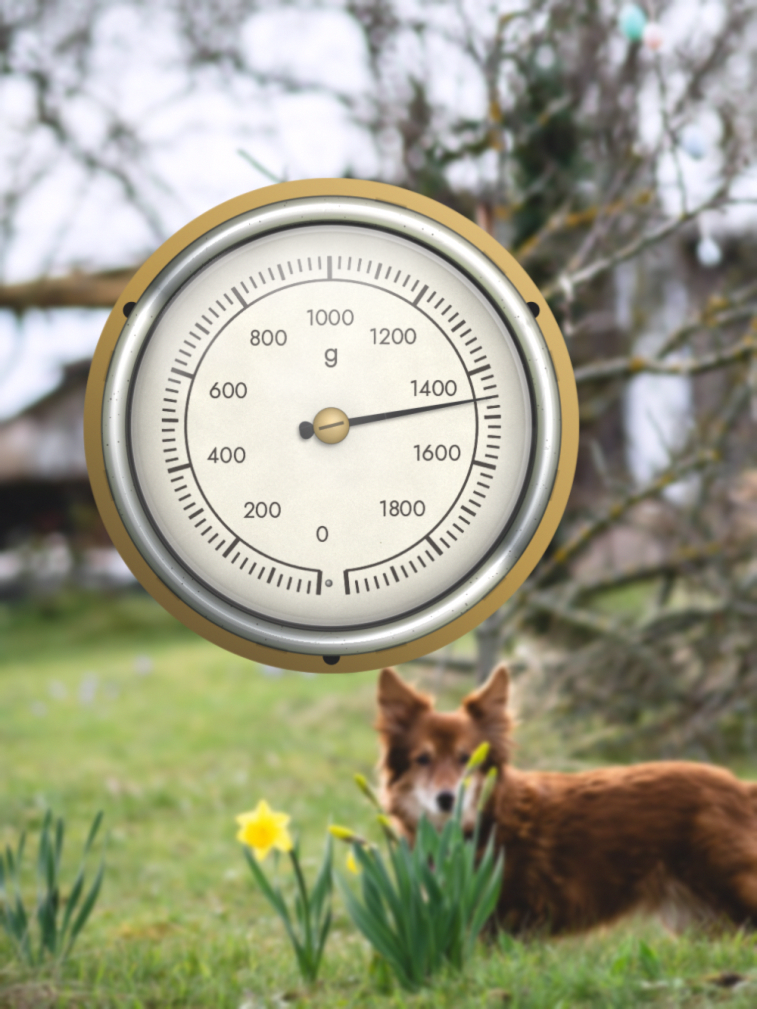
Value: **1460** g
